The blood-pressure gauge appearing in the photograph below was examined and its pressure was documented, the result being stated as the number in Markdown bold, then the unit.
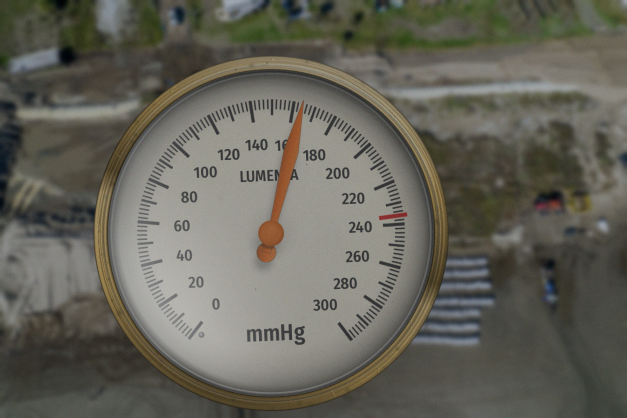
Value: **164** mmHg
